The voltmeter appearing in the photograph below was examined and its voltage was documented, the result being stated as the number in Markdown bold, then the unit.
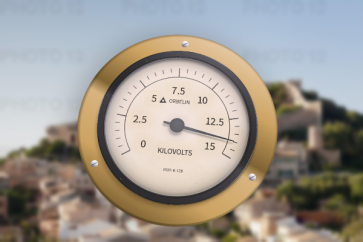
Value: **14** kV
